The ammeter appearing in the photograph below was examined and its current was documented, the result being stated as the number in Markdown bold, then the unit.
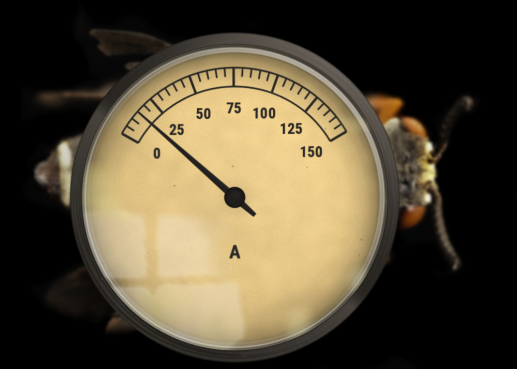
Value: **15** A
